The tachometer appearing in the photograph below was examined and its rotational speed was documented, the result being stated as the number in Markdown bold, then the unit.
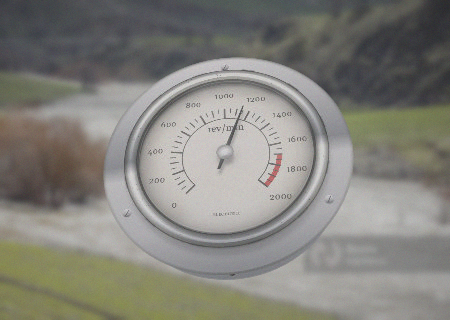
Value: **1150** rpm
